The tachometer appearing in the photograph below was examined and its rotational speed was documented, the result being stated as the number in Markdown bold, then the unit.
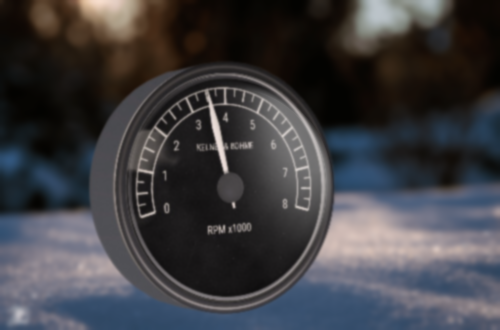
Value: **3500** rpm
